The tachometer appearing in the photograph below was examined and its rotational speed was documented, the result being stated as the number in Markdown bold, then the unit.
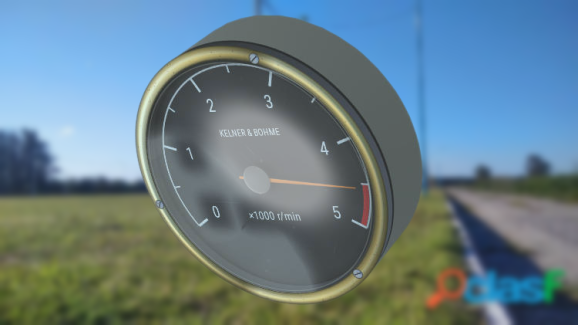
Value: **4500** rpm
